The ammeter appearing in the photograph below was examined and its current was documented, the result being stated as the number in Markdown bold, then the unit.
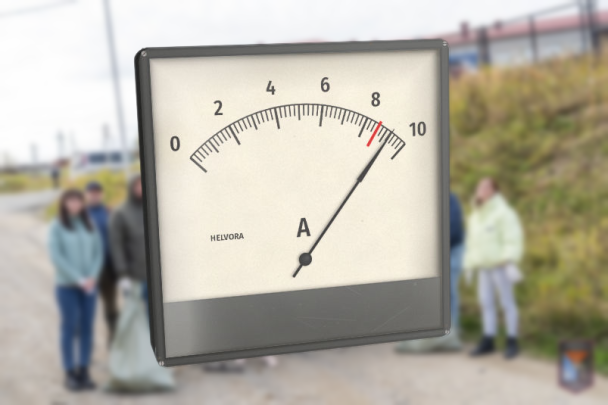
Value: **9.2** A
